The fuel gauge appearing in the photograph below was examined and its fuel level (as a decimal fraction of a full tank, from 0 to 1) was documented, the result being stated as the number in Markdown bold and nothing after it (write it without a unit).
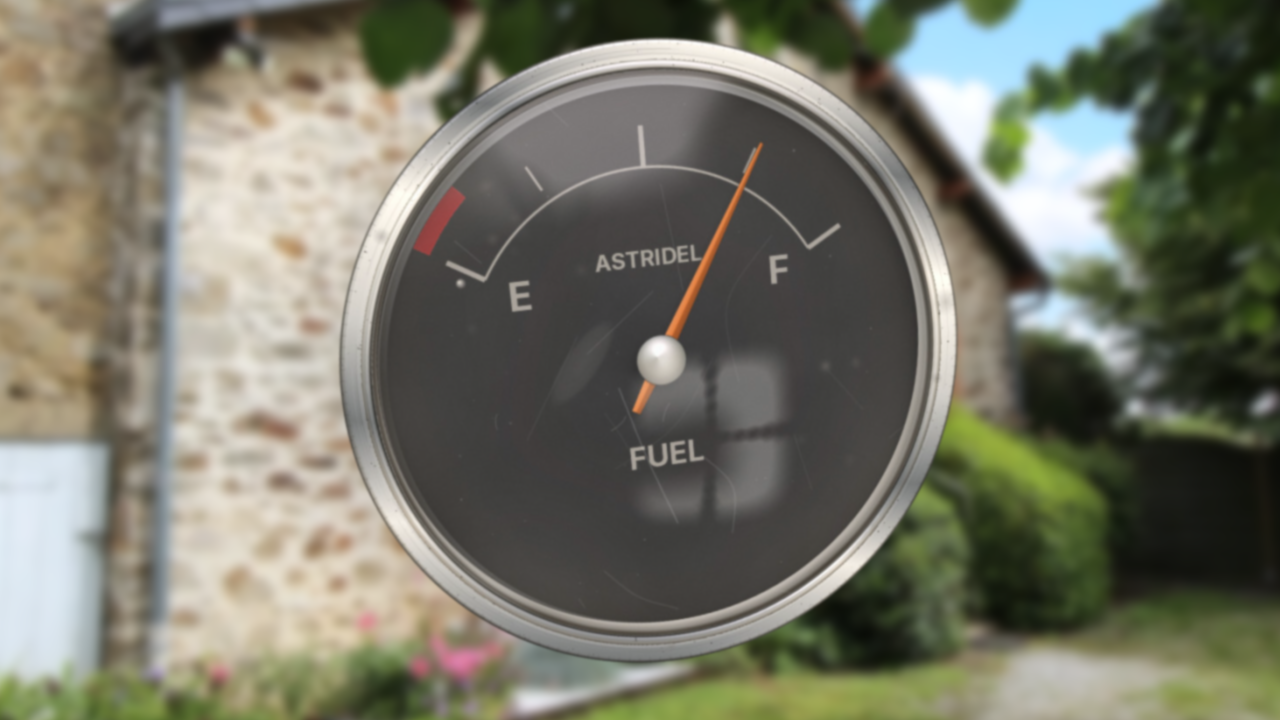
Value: **0.75**
